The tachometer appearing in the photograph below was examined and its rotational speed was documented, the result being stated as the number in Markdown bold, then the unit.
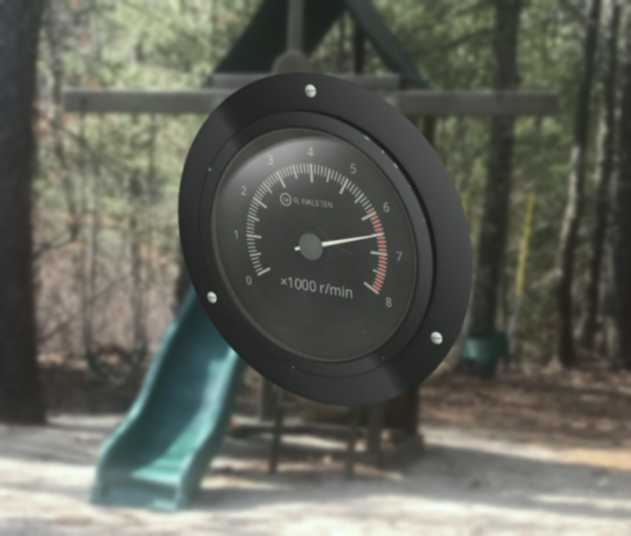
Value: **6500** rpm
